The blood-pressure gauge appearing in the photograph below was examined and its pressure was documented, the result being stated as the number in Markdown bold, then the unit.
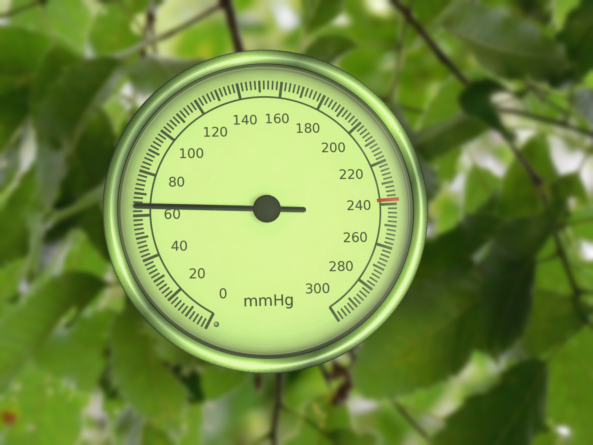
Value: **64** mmHg
